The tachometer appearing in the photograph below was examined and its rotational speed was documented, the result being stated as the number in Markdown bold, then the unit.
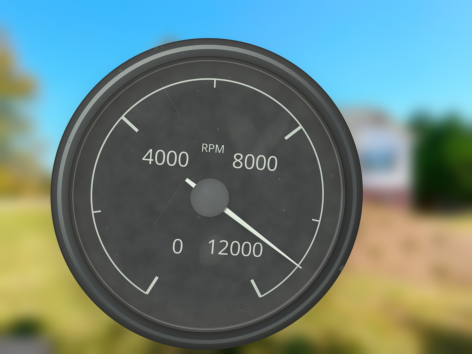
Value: **11000** rpm
